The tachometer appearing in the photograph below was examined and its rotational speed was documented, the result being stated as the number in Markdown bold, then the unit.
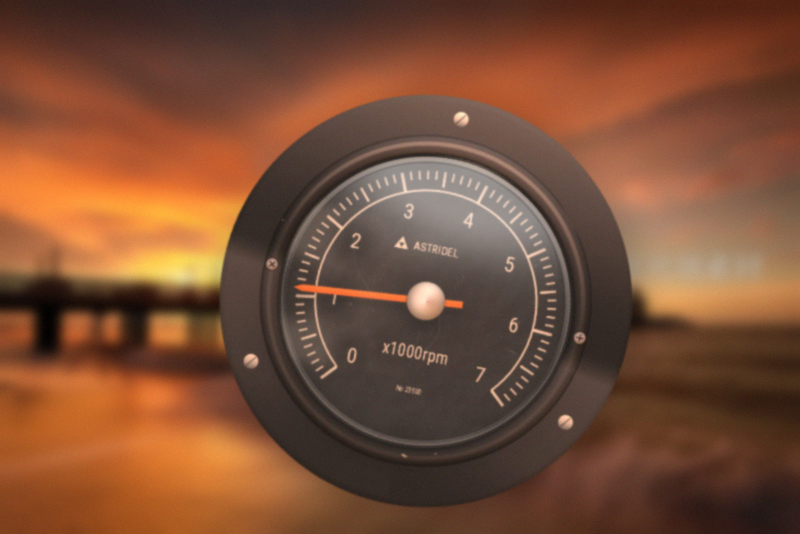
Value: **1100** rpm
